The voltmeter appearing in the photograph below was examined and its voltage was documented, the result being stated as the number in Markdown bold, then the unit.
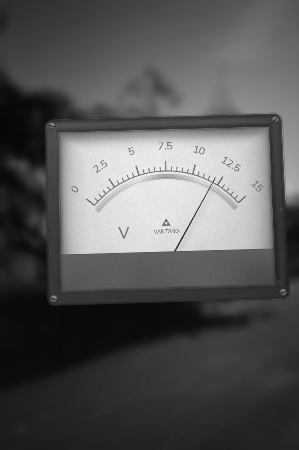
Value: **12** V
